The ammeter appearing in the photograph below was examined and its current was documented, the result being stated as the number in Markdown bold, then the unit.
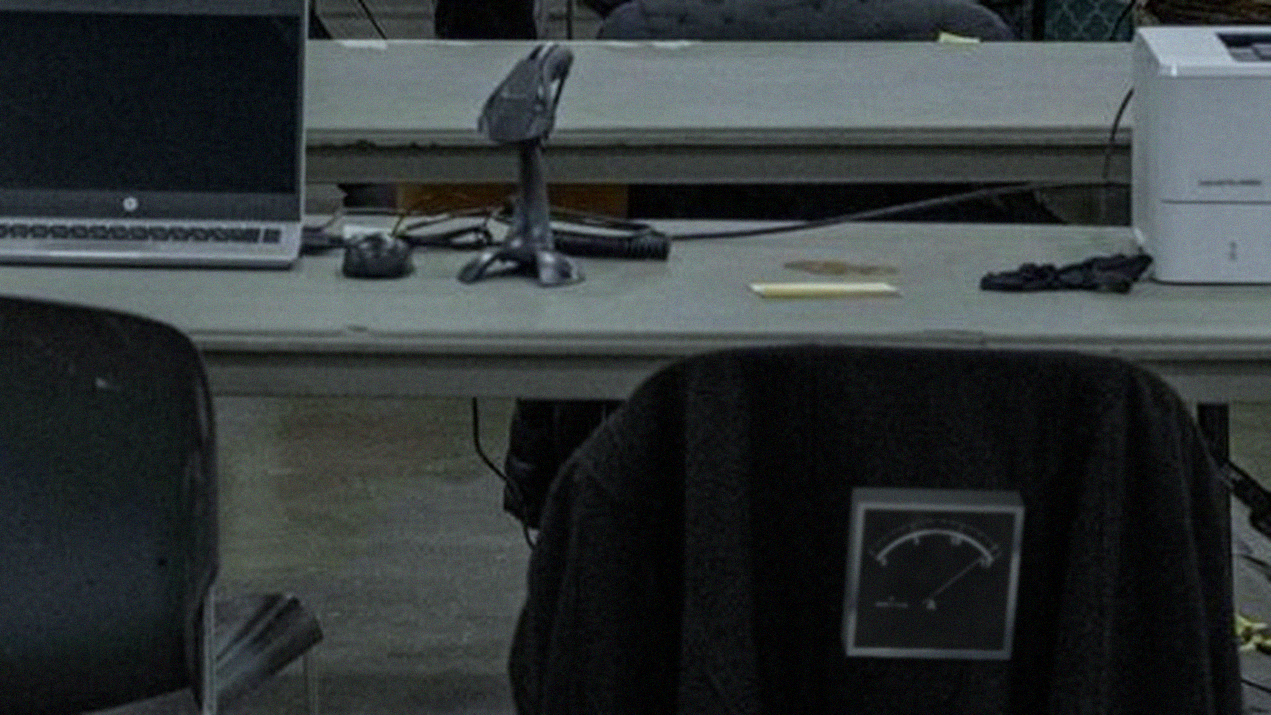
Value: **14** A
